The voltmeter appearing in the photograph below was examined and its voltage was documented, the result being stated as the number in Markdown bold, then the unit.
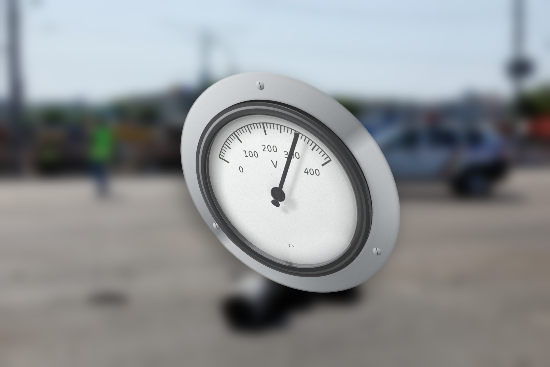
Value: **300** V
